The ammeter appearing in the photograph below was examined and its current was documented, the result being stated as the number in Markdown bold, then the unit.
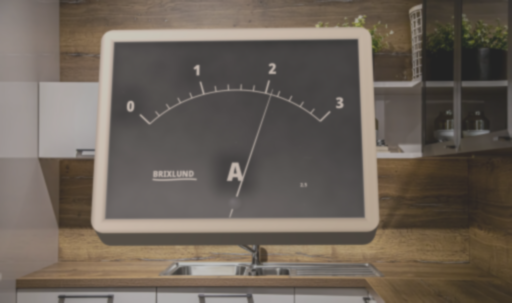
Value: **2.1** A
